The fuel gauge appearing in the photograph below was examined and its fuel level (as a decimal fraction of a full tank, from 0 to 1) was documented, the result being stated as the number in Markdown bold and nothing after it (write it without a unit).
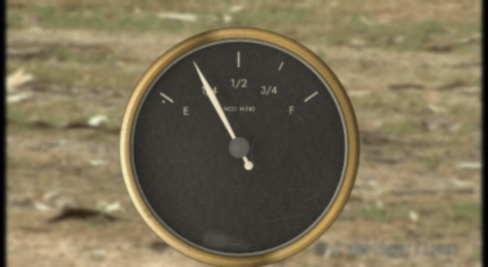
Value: **0.25**
